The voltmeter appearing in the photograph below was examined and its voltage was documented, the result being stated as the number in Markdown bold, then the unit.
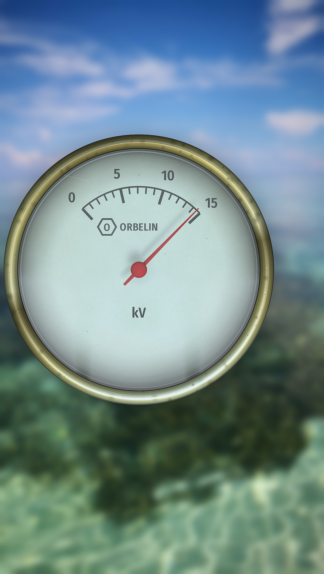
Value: **14.5** kV
